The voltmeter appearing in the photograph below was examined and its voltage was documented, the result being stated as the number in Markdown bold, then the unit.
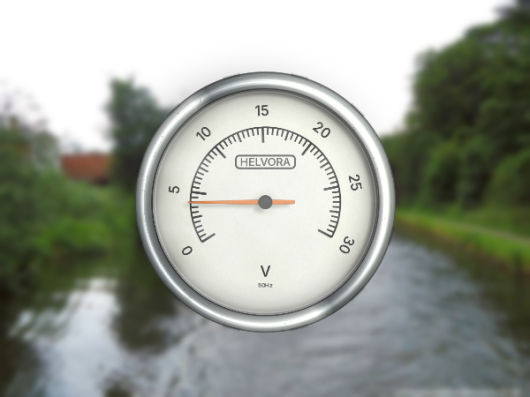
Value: **4** V
